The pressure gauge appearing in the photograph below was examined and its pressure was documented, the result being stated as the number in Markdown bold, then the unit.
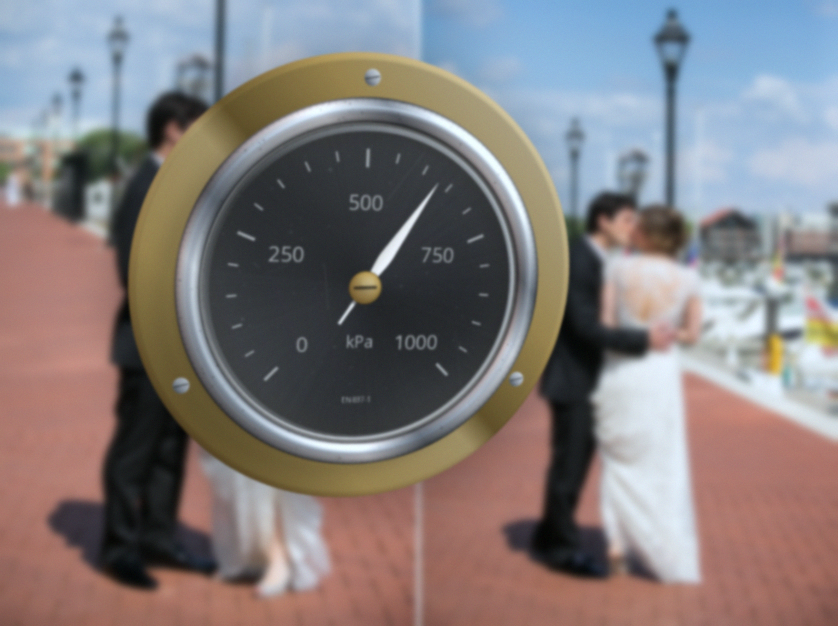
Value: **625** kPa
